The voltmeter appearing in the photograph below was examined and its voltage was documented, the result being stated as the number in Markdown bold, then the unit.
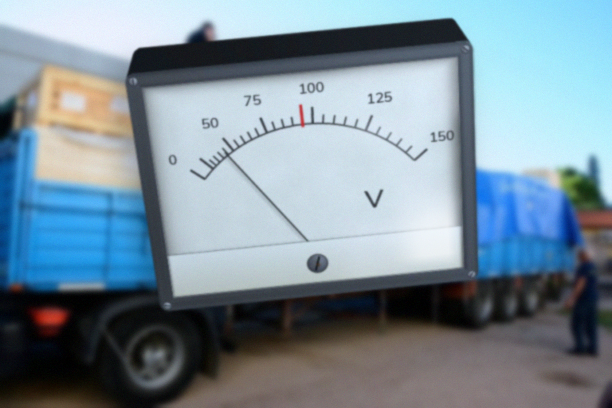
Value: **45** V
